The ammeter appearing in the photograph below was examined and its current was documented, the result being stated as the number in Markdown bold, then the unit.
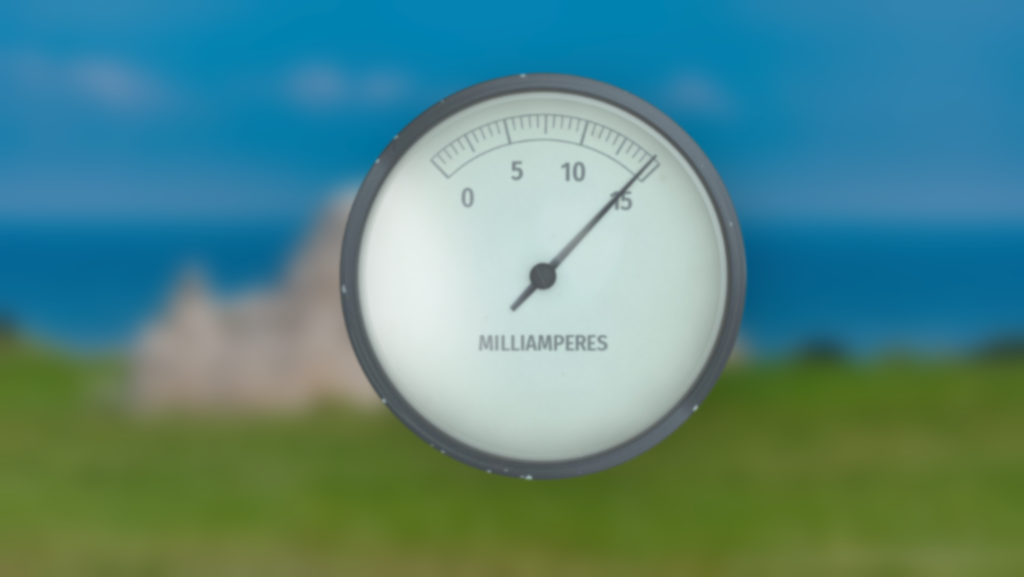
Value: **14.5** mA
